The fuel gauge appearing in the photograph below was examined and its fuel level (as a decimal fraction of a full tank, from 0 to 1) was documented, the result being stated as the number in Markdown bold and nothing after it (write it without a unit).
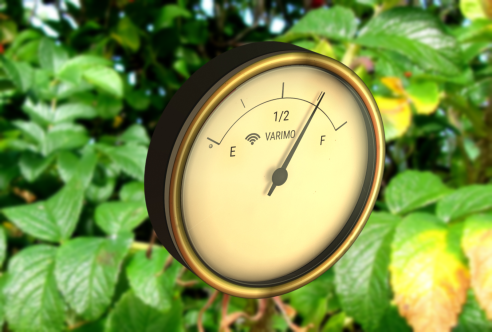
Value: **0.75**
